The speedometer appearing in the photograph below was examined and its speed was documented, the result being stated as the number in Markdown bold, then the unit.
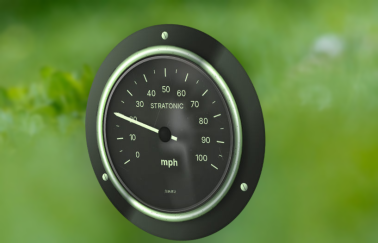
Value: **20** mph
